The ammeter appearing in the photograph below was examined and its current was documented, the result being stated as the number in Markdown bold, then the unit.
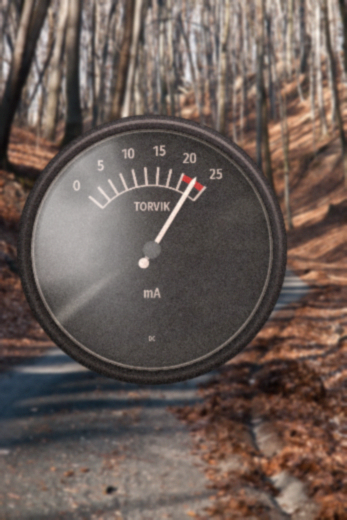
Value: **22.5** mA
